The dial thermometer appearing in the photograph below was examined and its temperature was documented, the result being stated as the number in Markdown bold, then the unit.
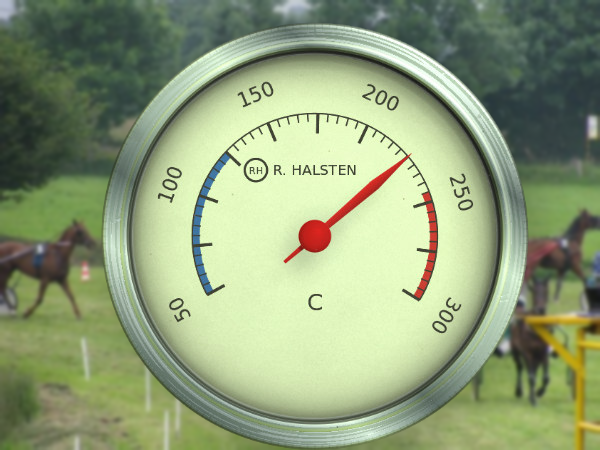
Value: **225** °C
